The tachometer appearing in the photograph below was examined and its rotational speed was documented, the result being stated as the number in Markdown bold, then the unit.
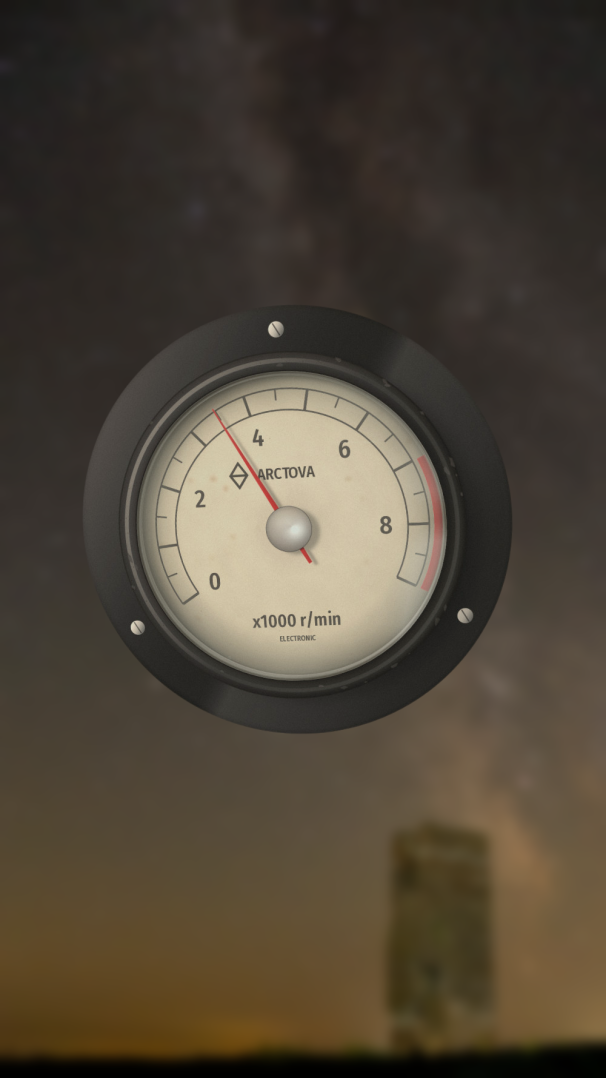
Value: **3500** rpm
